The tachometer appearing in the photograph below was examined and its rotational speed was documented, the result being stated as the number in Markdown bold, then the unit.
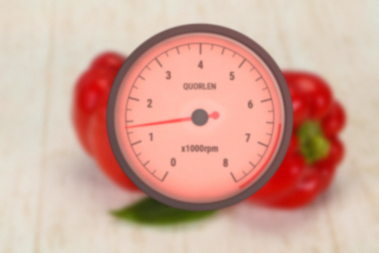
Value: **1375** rpm
